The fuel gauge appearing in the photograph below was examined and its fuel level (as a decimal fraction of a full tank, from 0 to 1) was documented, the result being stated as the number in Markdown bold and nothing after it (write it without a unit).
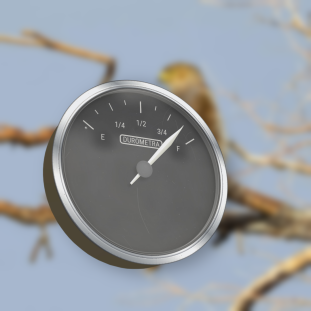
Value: **0.875**
